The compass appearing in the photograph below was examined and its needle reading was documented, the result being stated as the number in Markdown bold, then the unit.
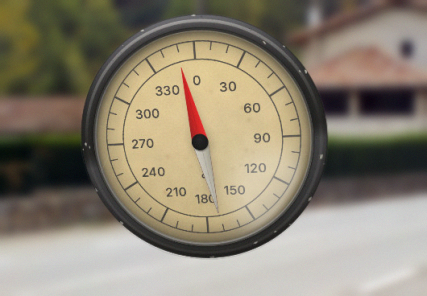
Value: **350** °
